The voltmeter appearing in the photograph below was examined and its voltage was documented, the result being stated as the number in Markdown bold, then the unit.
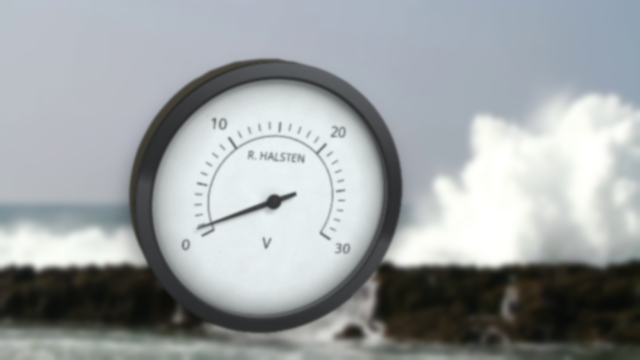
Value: **1** V
